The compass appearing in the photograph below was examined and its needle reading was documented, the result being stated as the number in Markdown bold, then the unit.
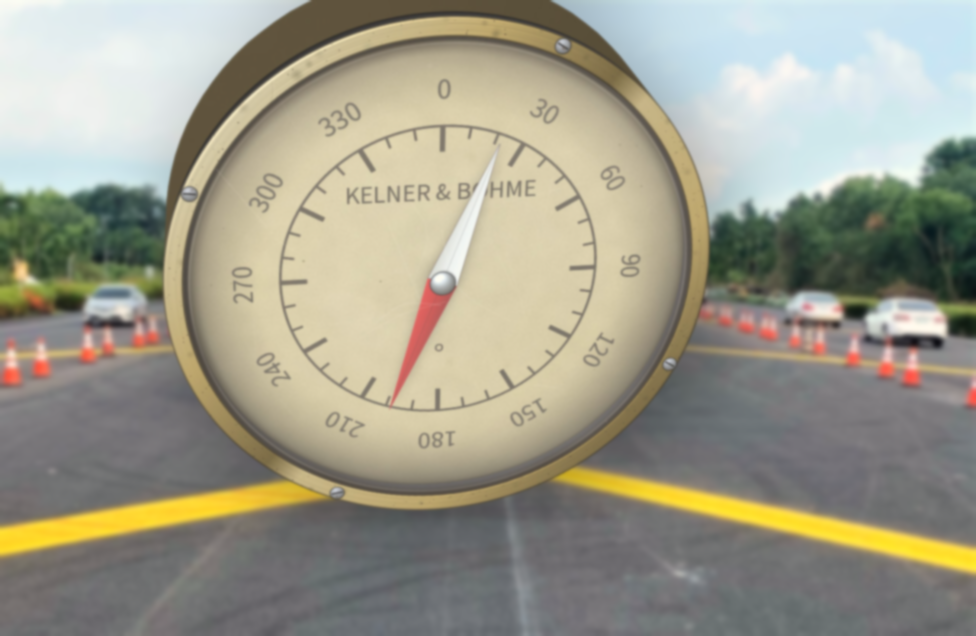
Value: **200** °
